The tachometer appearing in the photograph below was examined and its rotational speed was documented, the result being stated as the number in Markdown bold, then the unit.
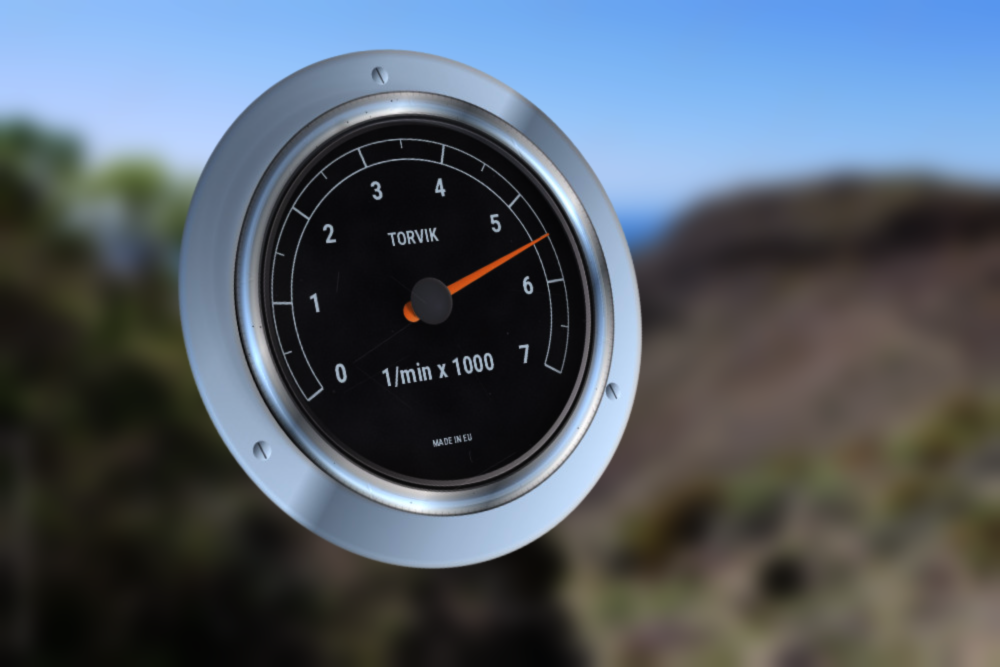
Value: **5500** rpm
